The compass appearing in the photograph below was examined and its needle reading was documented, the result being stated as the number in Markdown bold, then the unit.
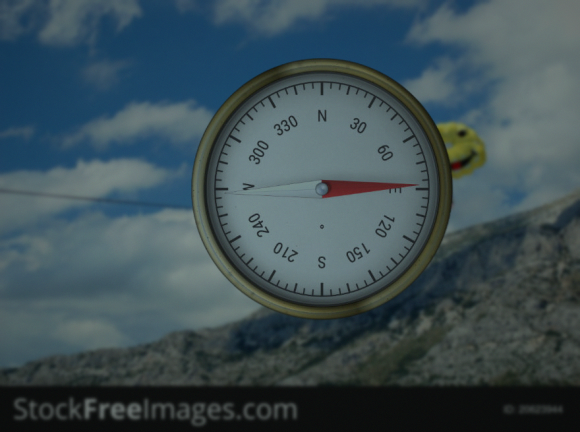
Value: **87.5** °
